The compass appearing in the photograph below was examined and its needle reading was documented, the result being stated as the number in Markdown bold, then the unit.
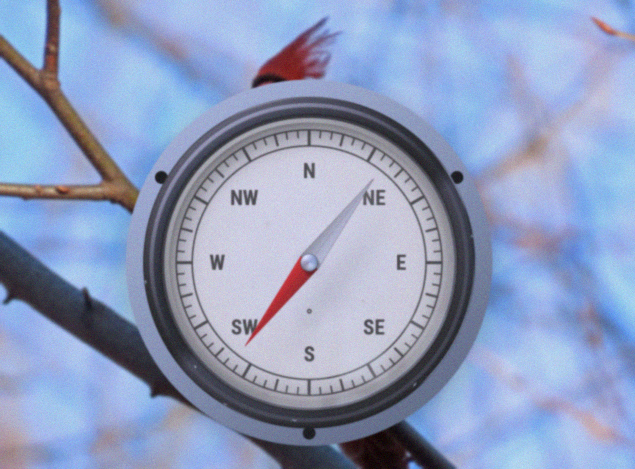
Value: **217.5** °
